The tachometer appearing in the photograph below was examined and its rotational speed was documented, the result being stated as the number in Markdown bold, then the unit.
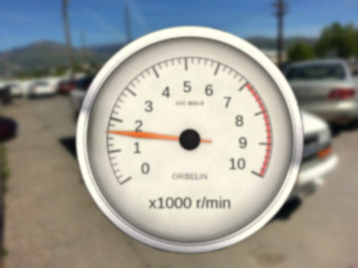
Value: **1600** rpm
